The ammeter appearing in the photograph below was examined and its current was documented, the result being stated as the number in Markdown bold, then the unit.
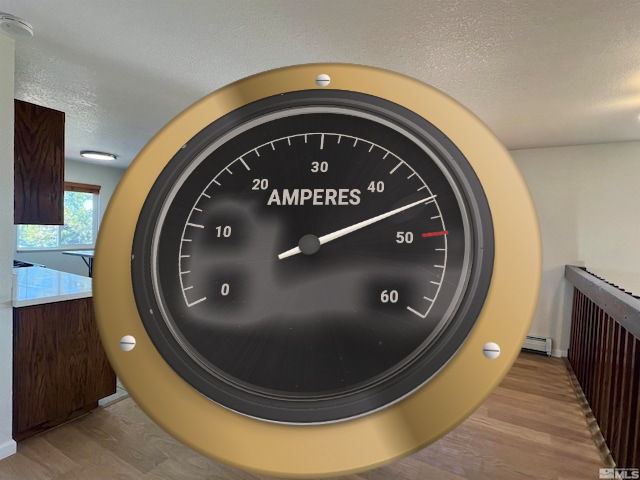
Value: **46** A
